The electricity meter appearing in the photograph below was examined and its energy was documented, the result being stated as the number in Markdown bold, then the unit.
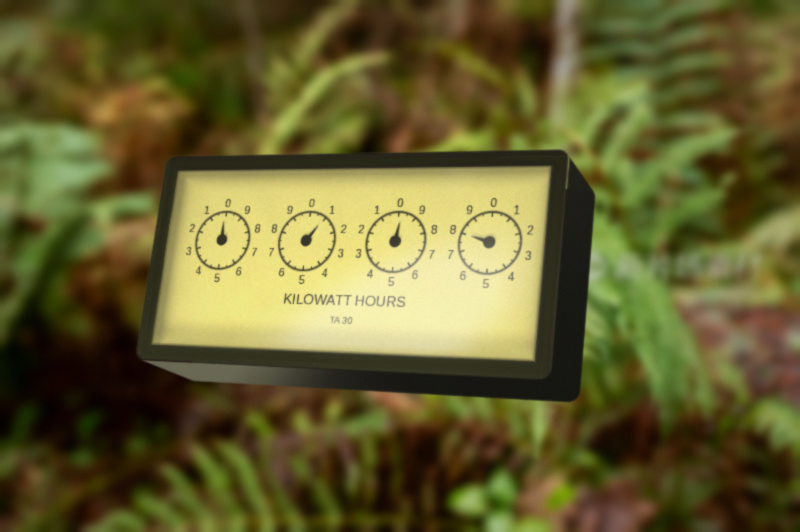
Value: **98** kWh
